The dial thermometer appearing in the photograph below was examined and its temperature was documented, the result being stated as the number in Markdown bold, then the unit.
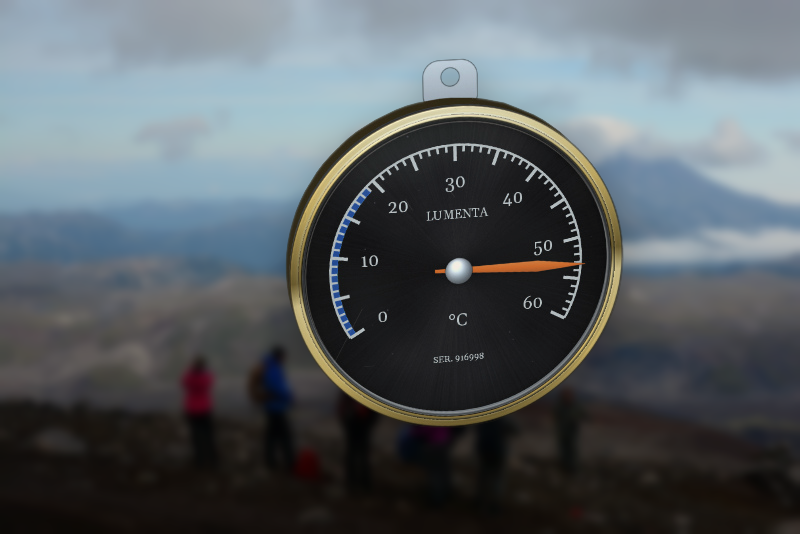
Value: **53** °C
